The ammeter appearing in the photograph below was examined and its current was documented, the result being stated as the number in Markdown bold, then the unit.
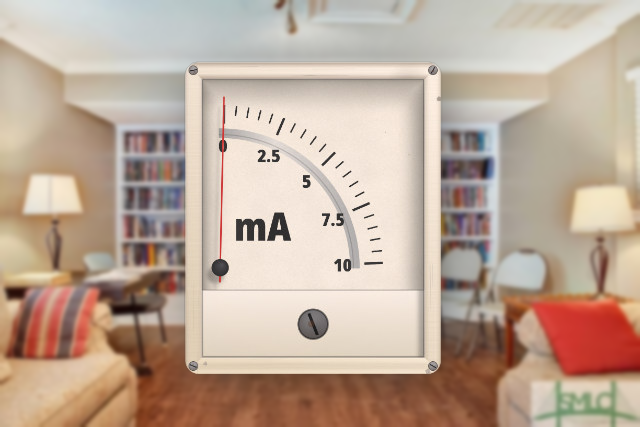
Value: **0** mA
